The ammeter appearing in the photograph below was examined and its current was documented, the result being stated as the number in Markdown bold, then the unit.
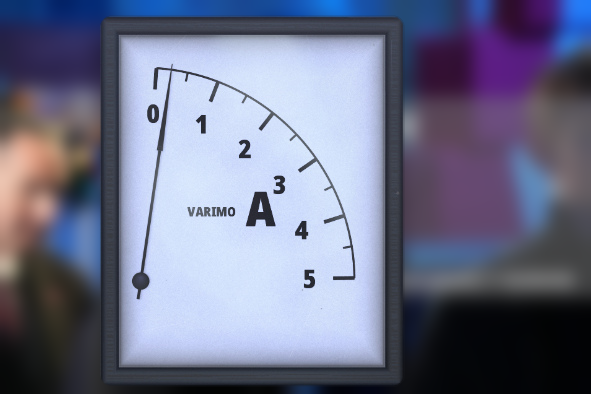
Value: **0.25** A
